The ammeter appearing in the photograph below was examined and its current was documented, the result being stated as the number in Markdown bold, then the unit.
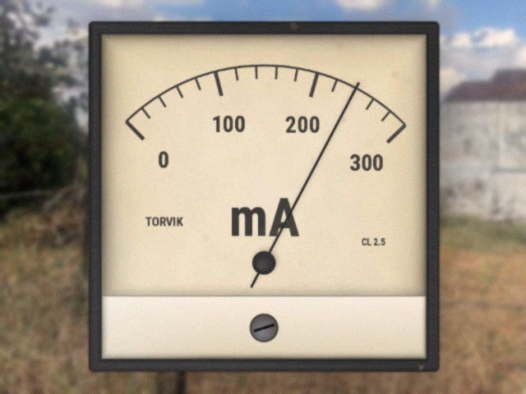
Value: **240** mA
